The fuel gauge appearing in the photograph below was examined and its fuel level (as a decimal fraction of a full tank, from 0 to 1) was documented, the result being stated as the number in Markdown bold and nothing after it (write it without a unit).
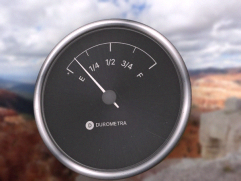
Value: **0.125**
